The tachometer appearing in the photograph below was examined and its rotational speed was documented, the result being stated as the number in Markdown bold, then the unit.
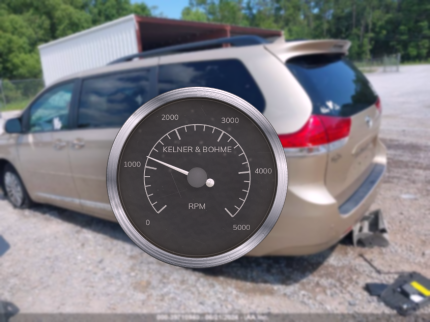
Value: **1200** rpm
